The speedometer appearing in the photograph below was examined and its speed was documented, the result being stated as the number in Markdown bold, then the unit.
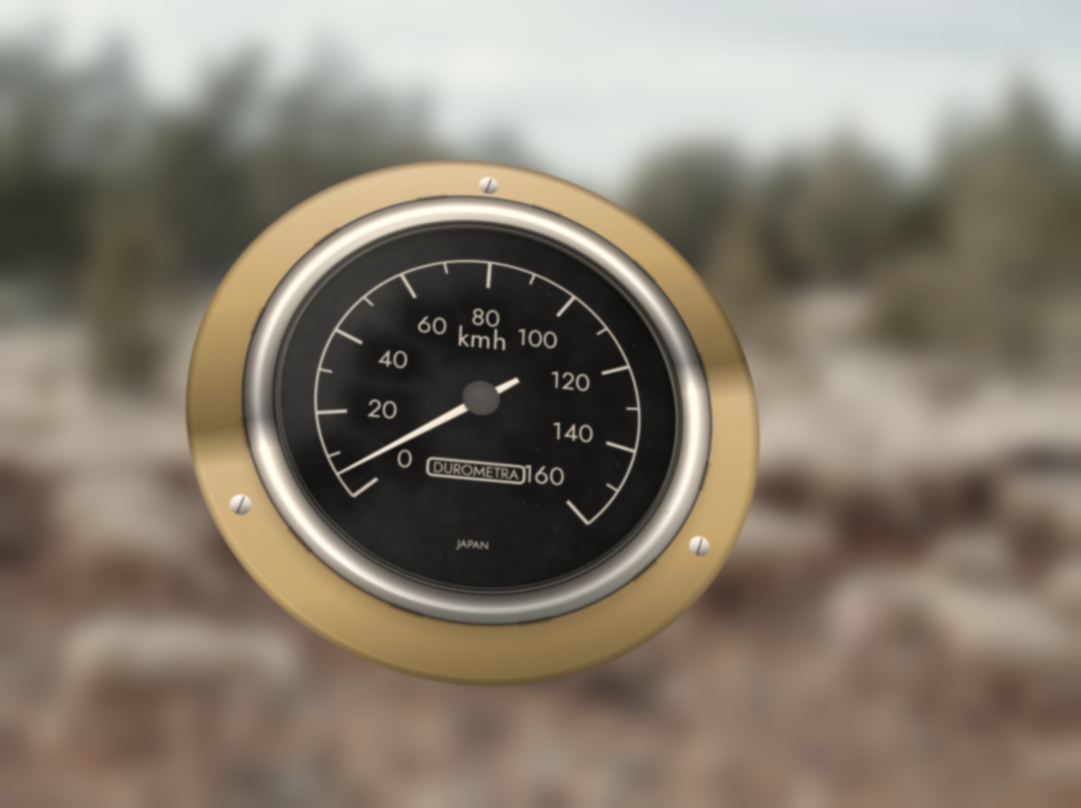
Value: **5** km/h
